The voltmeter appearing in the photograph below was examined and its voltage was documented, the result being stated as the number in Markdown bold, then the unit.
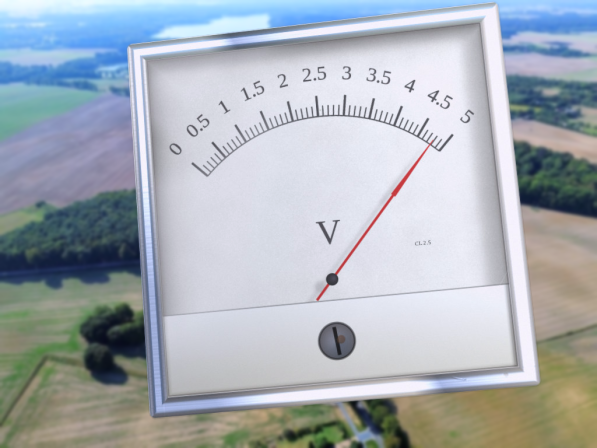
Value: **4.8** V
